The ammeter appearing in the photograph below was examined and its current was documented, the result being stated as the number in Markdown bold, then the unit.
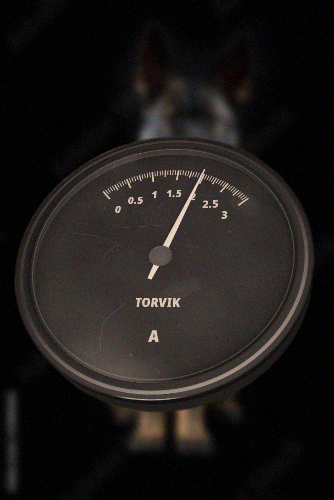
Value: **2** A
